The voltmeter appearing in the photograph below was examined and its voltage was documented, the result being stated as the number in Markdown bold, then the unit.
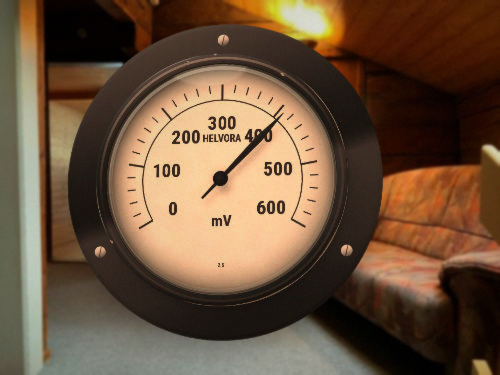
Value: **410** mV
